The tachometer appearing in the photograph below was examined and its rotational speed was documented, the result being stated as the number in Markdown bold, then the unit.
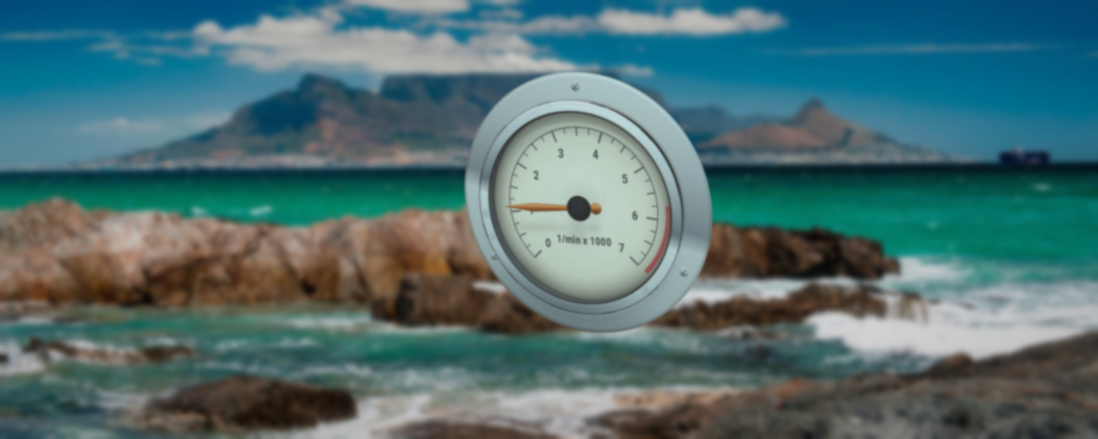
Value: **1125** rpm
